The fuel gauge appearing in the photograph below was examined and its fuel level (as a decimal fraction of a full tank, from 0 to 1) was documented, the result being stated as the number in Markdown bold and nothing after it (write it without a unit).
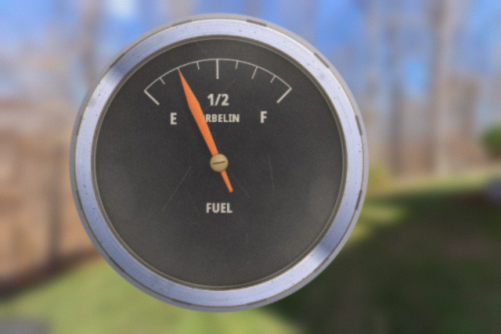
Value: **0.25**
